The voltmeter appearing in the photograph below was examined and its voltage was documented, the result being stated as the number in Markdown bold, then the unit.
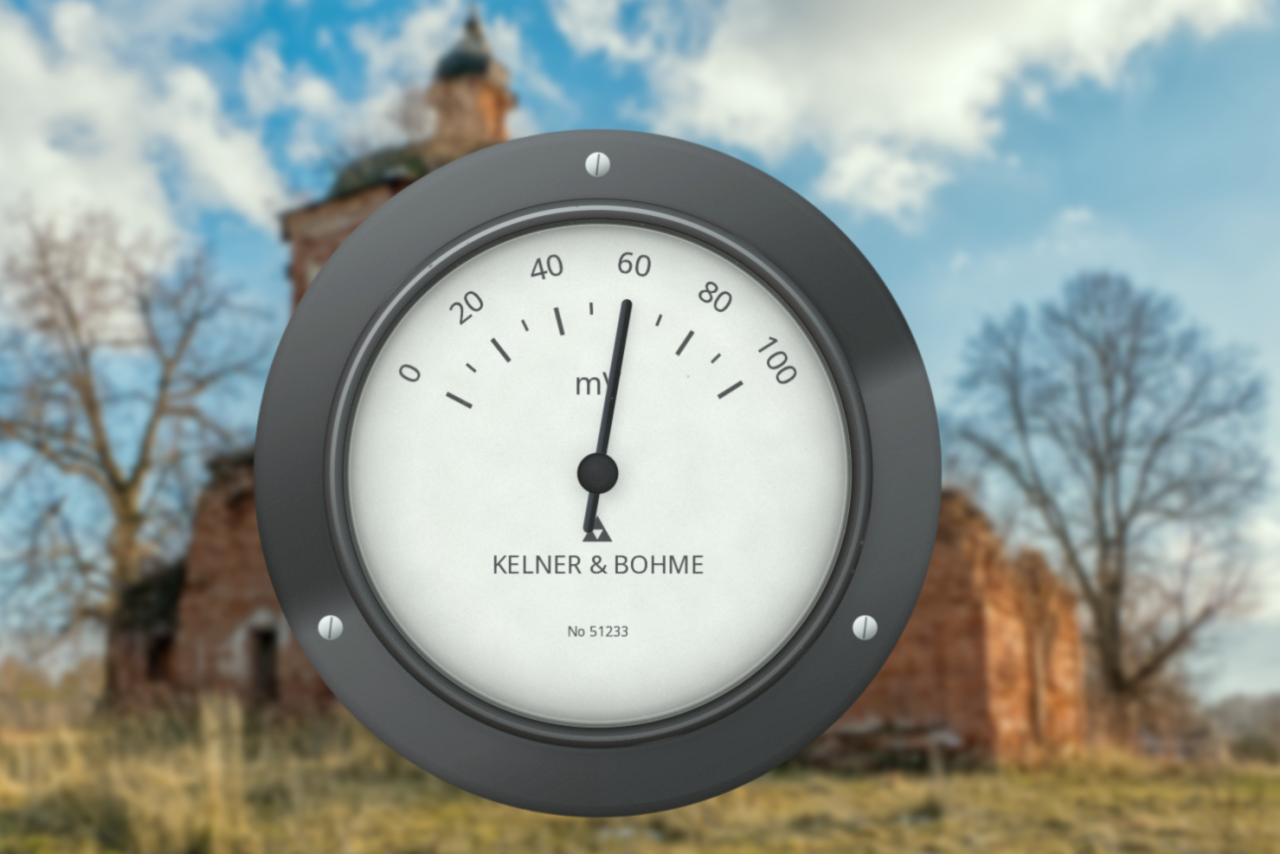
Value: **60** mV
